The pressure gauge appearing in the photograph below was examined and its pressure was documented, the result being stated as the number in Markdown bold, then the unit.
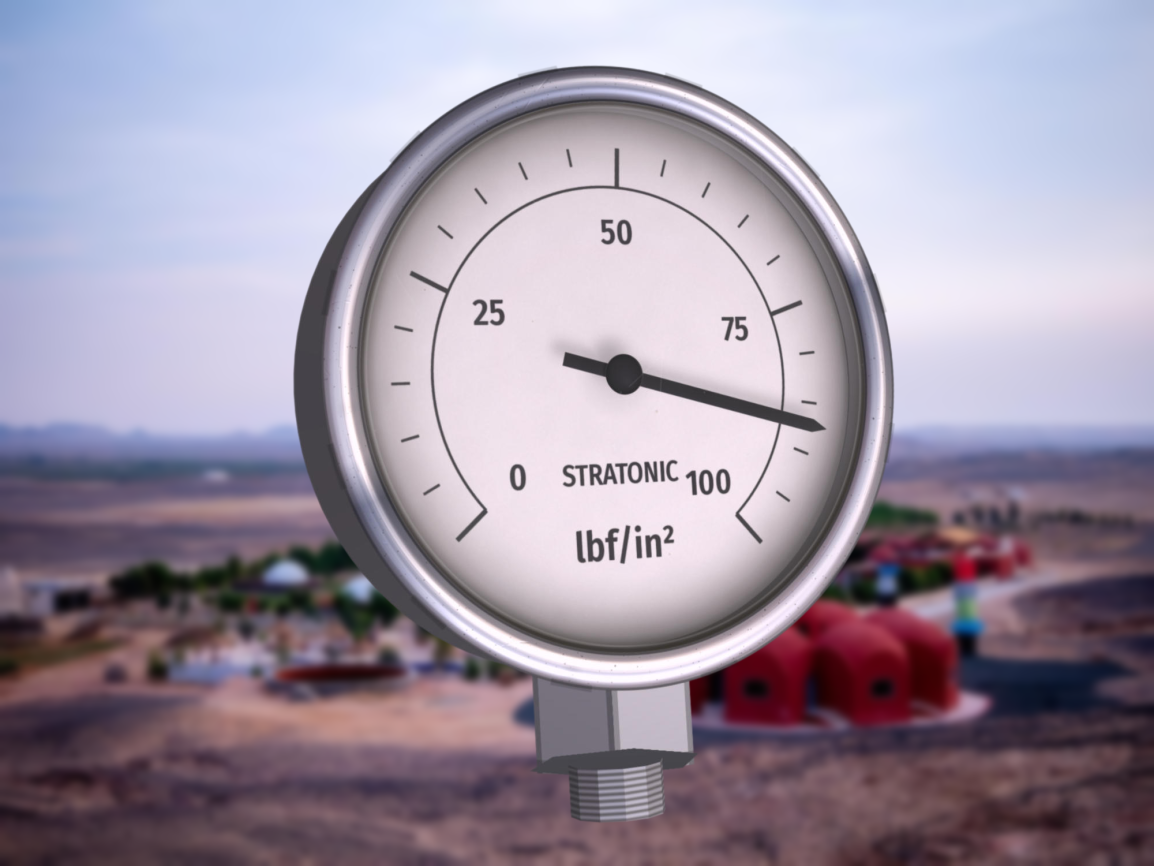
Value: **87.5** psi
